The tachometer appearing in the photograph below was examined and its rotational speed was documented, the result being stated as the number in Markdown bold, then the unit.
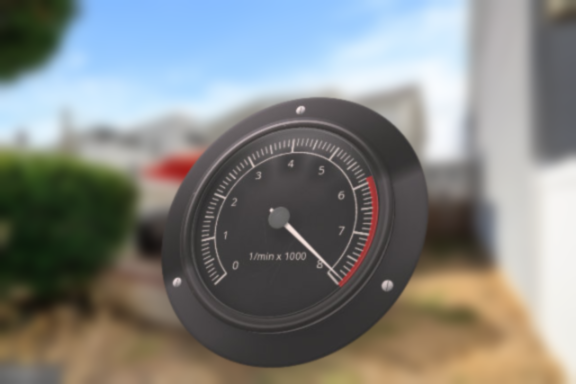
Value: **7900** rpm
